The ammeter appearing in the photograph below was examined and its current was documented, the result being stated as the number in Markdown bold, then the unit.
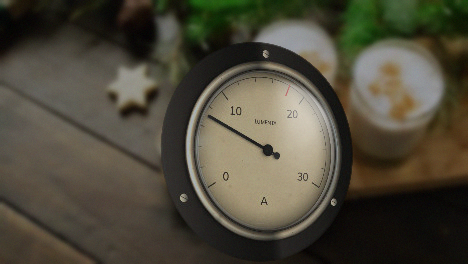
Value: **7** A
